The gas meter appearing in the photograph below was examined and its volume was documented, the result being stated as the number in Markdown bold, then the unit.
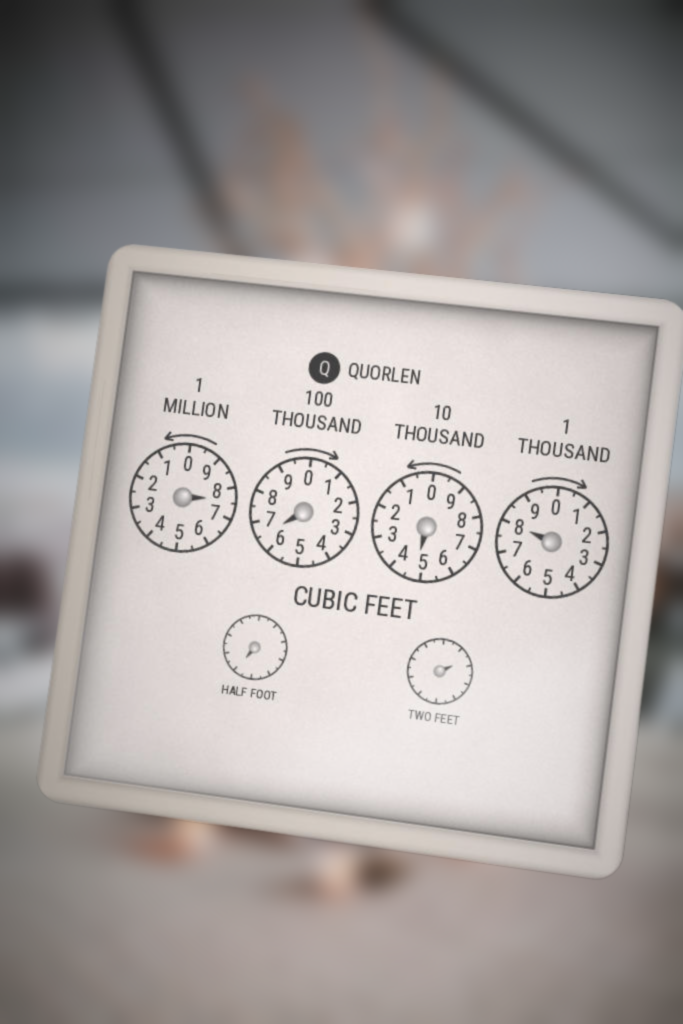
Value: **764800** ft³
